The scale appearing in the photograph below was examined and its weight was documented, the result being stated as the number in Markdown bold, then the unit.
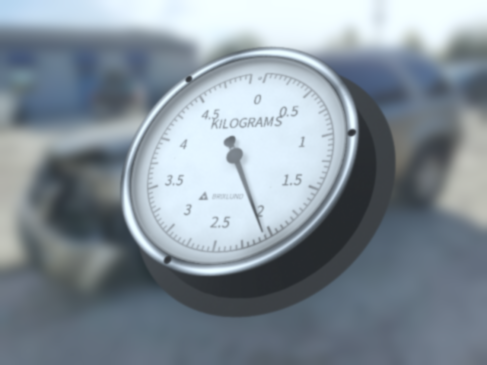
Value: **2.05** kg
